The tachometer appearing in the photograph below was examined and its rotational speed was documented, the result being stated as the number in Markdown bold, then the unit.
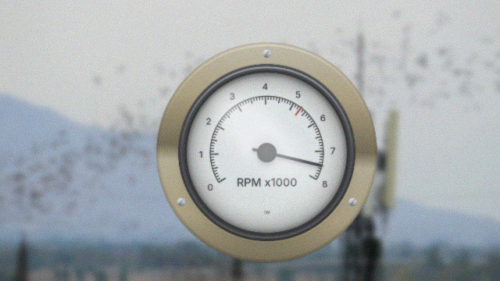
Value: **7500** rpm
